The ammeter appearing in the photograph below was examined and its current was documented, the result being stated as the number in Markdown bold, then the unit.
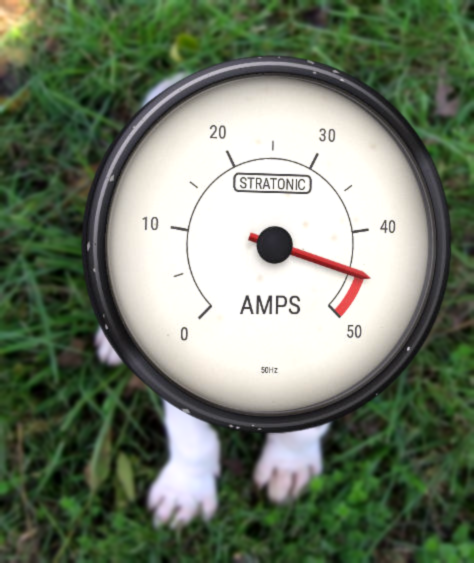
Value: **45** A
